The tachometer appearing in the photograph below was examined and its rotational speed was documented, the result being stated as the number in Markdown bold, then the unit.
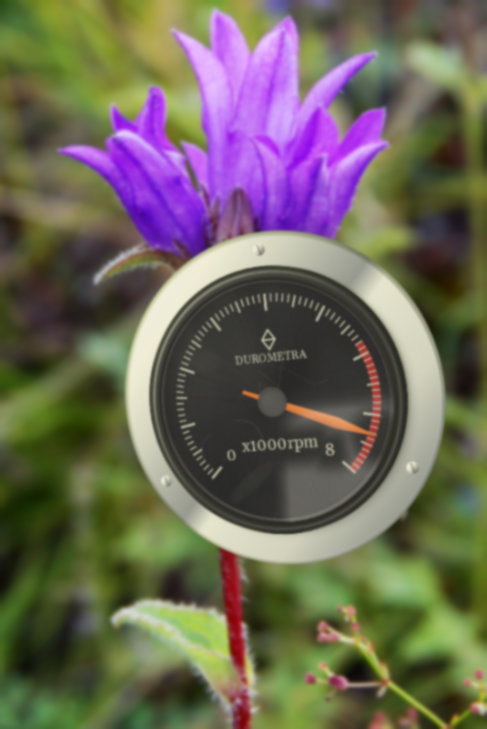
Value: **7300** rpm
